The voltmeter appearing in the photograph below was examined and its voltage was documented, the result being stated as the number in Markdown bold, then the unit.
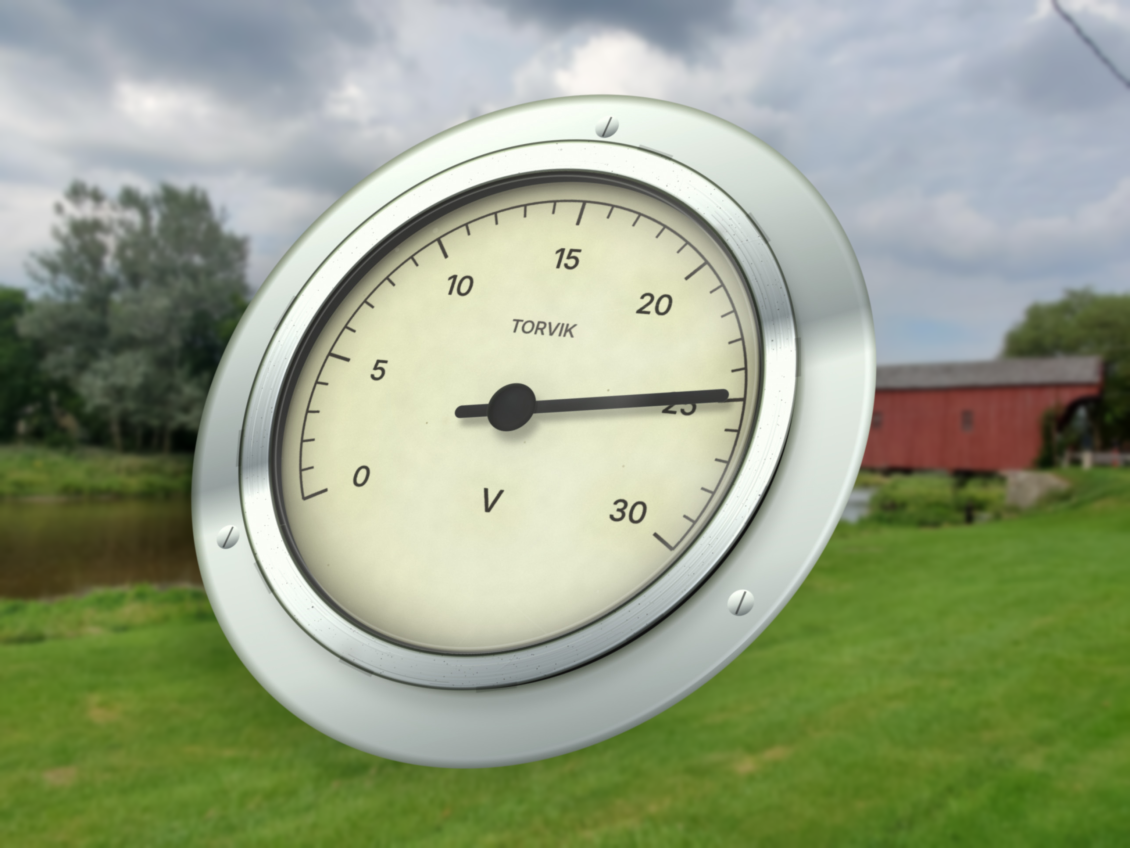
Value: **25** V
